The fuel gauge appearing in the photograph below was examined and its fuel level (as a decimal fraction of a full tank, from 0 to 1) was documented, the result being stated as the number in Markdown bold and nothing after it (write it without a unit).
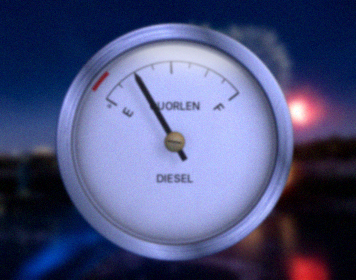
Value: **0.25**
